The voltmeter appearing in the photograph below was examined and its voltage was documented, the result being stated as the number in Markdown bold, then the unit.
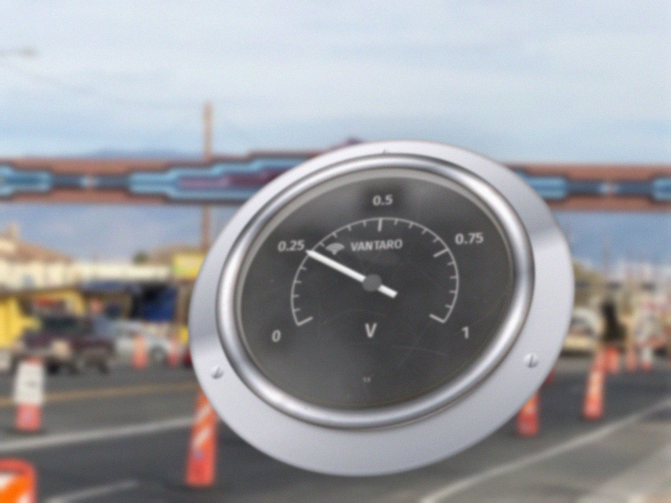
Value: **0.25** V
